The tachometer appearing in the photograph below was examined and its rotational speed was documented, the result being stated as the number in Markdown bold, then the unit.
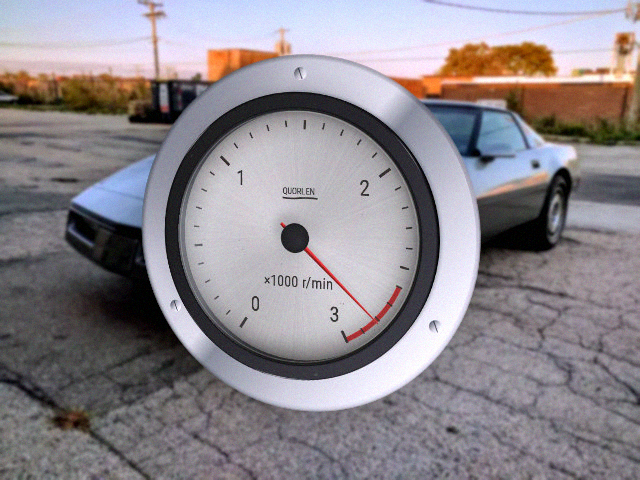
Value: **2800** rpm
